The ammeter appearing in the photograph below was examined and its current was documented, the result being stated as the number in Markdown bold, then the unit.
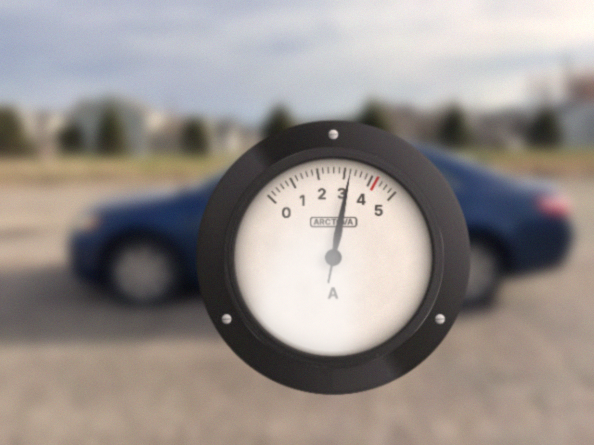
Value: **3.2** A
